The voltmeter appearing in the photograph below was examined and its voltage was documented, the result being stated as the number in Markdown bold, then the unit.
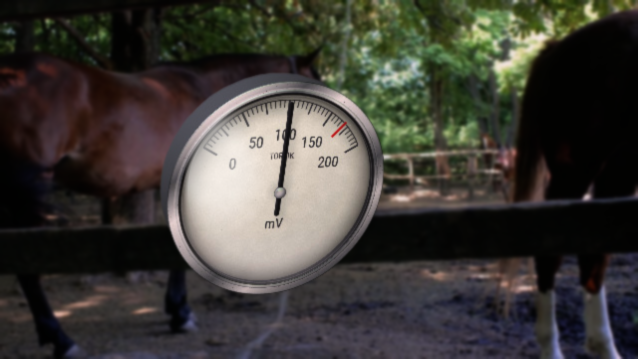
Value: **100** mV
